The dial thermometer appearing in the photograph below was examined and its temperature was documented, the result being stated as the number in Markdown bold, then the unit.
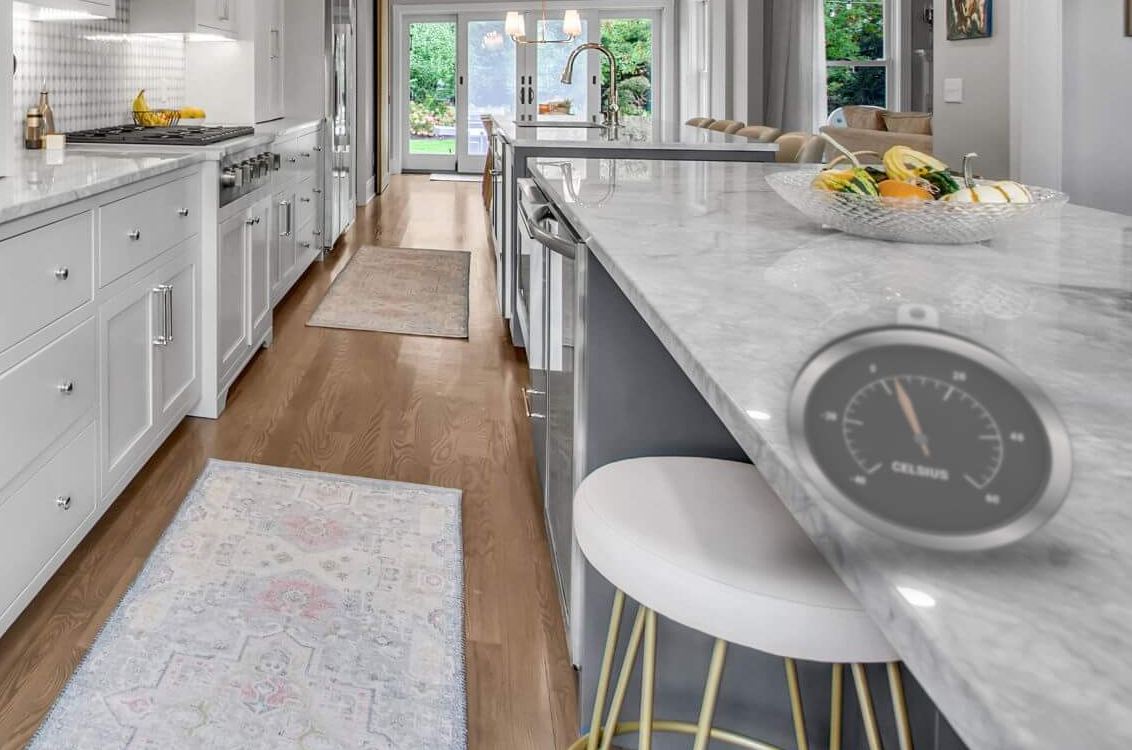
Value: **4** °C
